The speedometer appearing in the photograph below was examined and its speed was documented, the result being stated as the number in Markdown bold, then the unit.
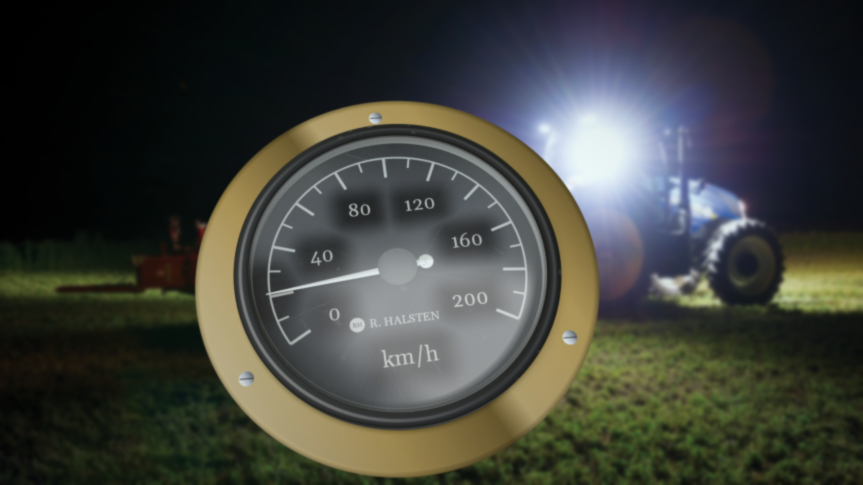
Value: **20** km/h
